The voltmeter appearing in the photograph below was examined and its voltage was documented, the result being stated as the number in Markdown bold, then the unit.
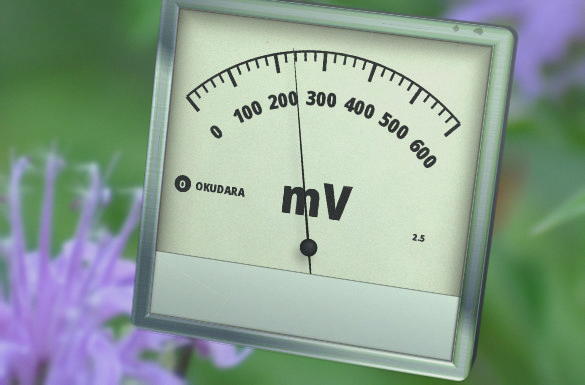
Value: **240** mV
